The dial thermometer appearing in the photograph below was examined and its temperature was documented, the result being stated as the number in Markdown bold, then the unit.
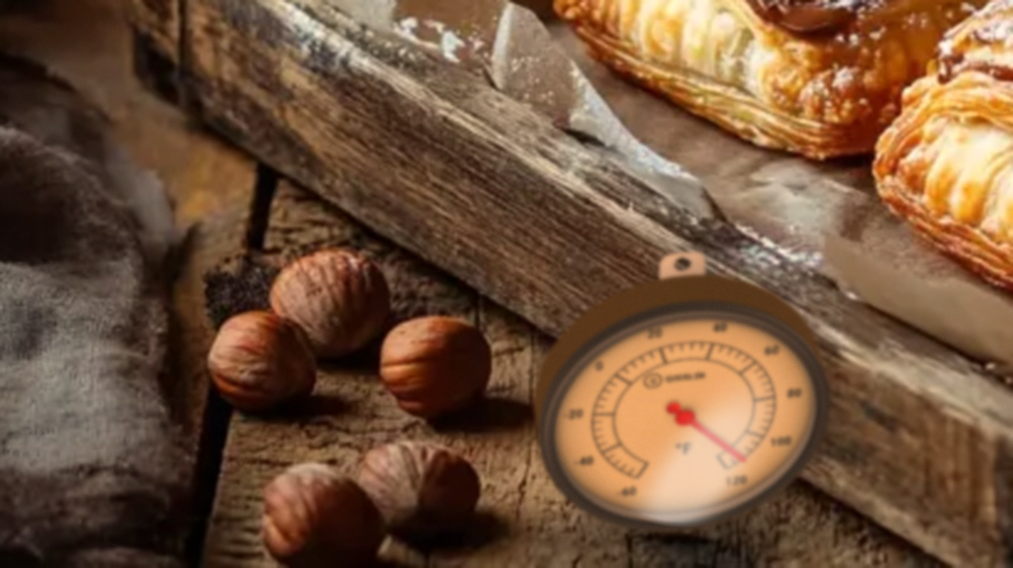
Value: **112** °F
